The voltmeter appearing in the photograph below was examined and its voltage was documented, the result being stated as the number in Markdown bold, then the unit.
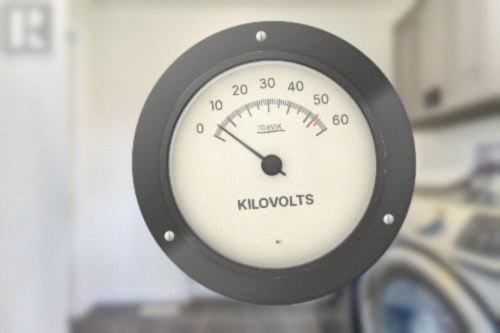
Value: **5** kV
